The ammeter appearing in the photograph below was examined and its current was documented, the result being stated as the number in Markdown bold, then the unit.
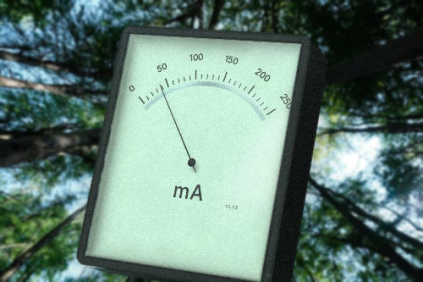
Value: **40** mA
